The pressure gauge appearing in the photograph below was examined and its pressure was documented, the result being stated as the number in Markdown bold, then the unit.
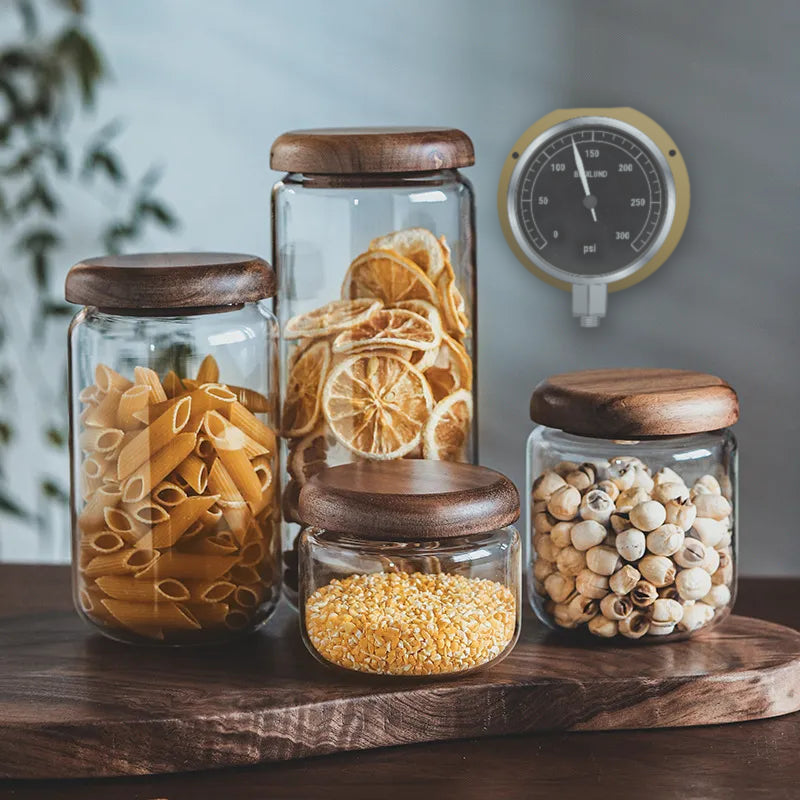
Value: **130** psi
